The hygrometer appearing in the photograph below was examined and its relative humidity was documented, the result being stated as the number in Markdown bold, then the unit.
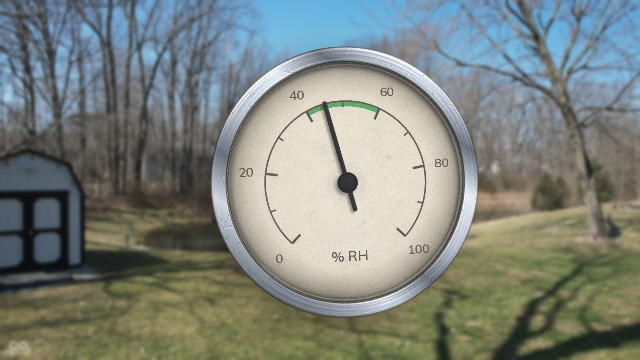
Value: **45** %
